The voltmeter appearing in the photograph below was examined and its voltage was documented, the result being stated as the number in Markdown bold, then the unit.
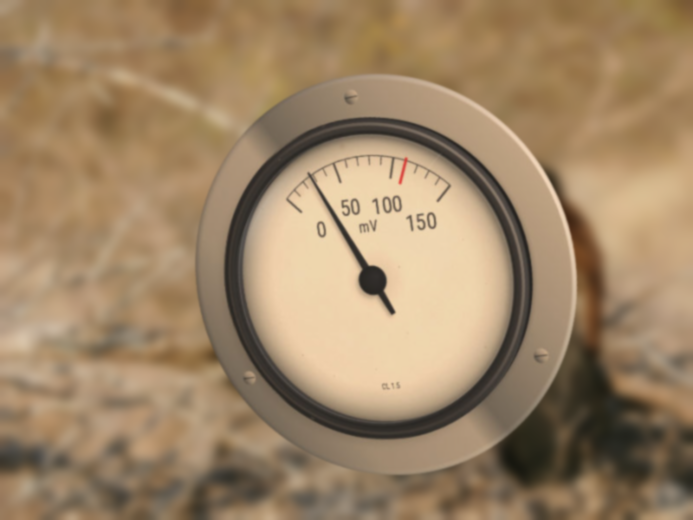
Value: **30** mV
